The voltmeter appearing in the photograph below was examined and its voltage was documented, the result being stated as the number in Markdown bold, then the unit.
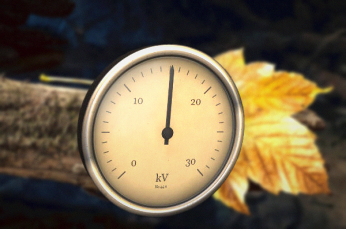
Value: **15** kV
